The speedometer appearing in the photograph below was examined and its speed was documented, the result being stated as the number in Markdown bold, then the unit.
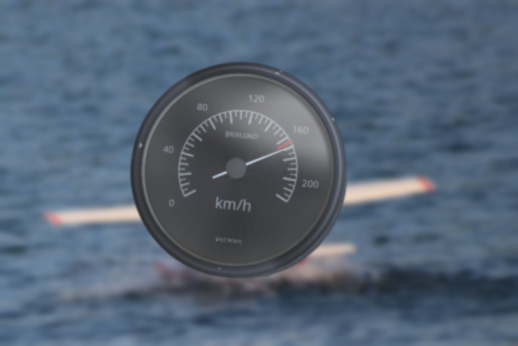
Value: **170** km/h
